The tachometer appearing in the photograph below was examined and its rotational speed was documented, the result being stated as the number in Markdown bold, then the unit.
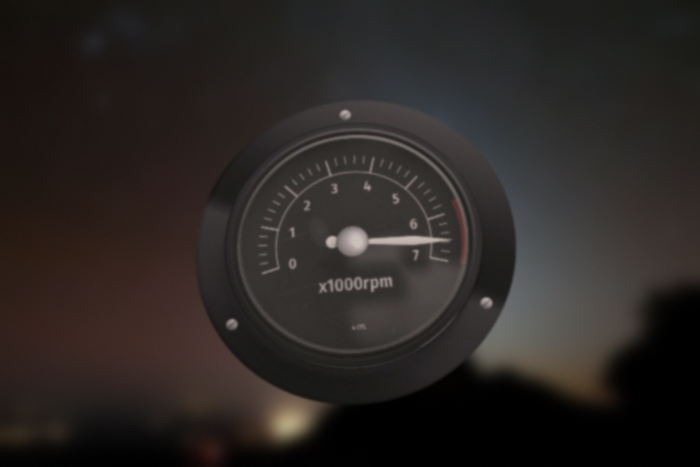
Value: **6600** rpm
